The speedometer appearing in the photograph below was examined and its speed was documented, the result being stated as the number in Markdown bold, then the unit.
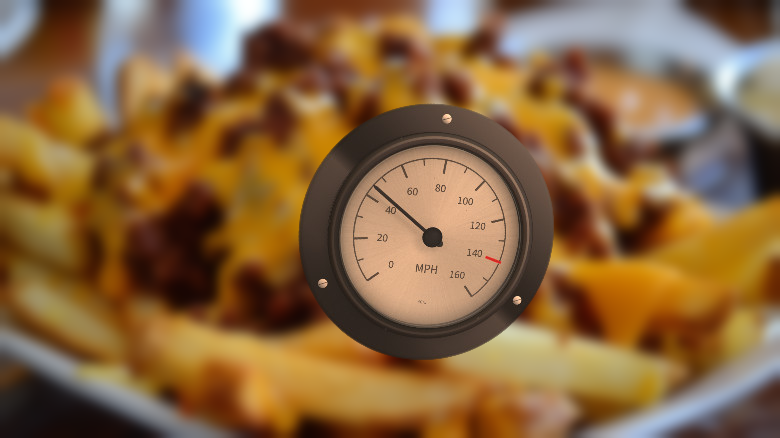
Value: **45** mph
